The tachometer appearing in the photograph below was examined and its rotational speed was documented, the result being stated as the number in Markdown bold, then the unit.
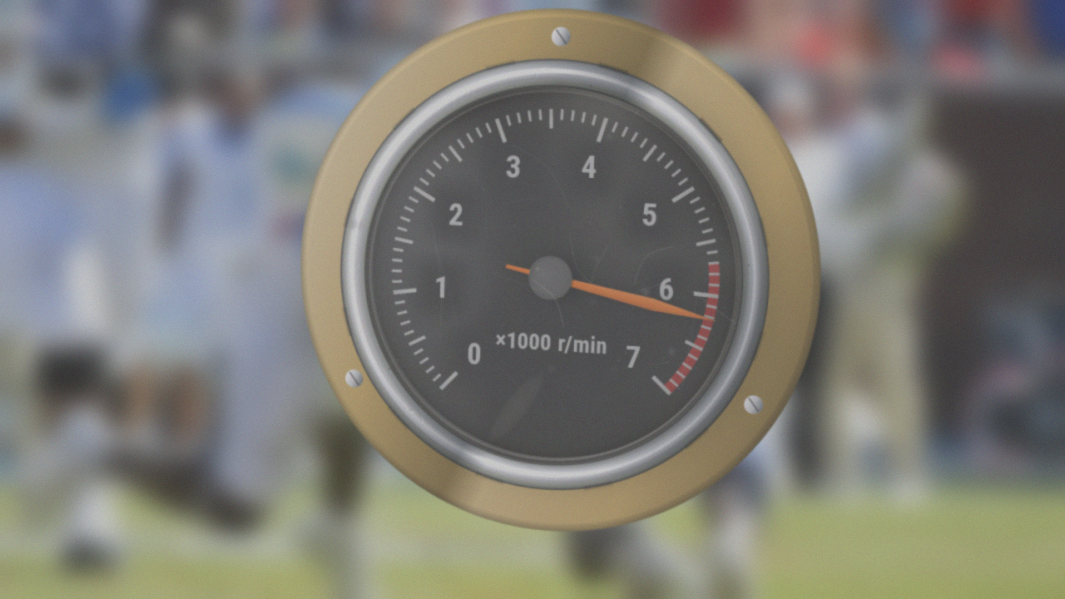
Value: **6200** rpm
